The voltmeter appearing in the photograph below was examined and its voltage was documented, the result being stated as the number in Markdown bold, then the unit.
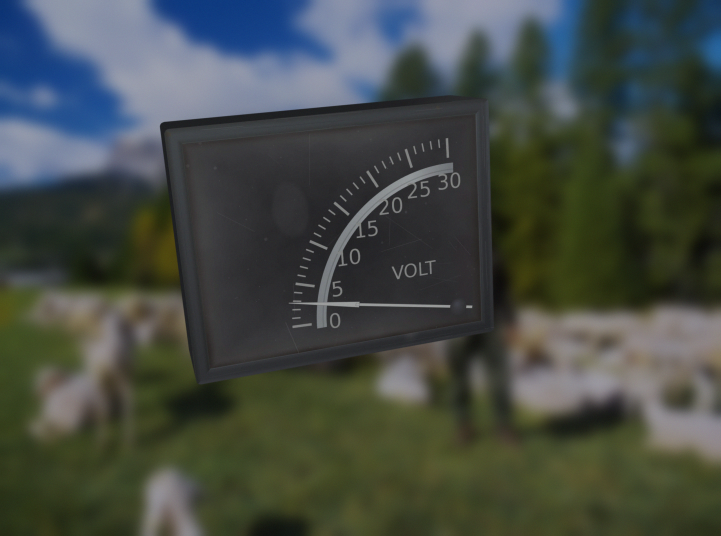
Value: **3** V
